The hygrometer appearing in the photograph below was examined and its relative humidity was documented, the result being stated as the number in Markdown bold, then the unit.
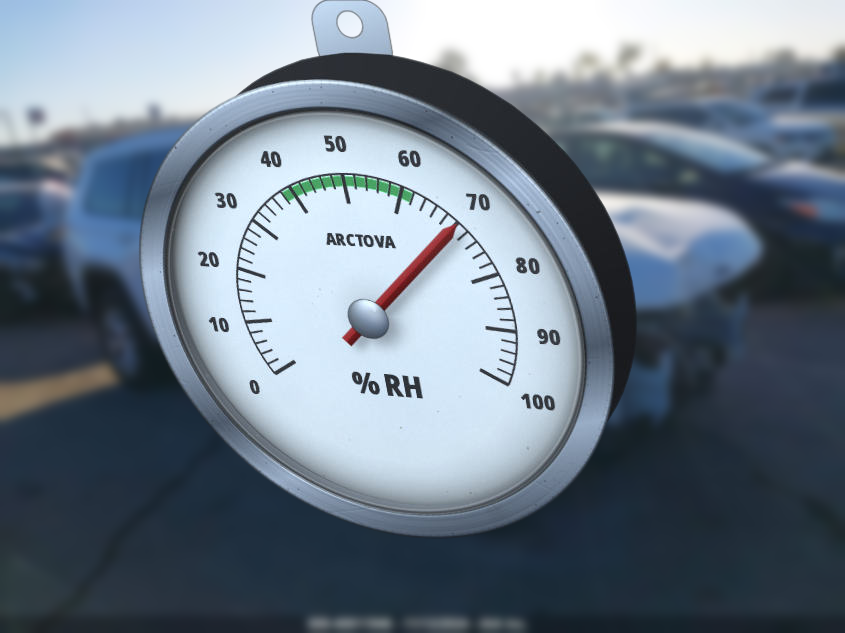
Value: **70** %
